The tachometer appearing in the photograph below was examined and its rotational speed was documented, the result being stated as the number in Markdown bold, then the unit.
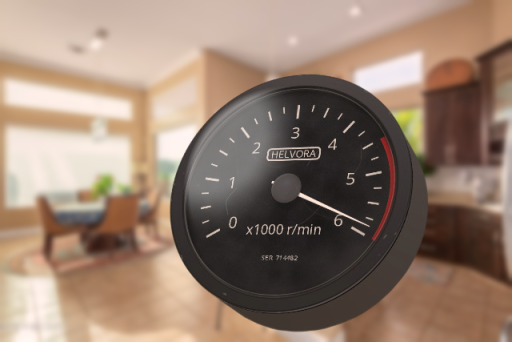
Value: **5875** rpm
